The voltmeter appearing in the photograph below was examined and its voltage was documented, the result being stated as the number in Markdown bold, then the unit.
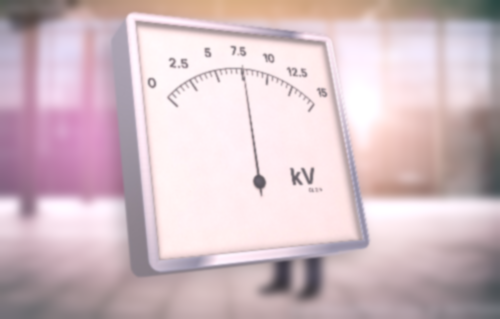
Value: **7.5** kV
